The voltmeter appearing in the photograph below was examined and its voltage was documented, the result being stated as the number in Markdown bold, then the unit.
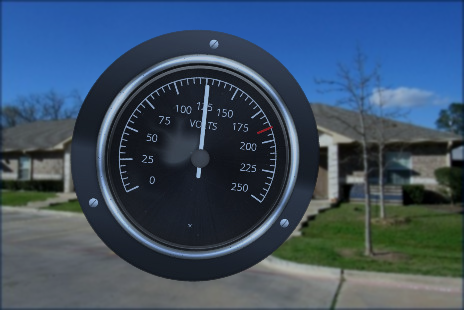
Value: **125** V
